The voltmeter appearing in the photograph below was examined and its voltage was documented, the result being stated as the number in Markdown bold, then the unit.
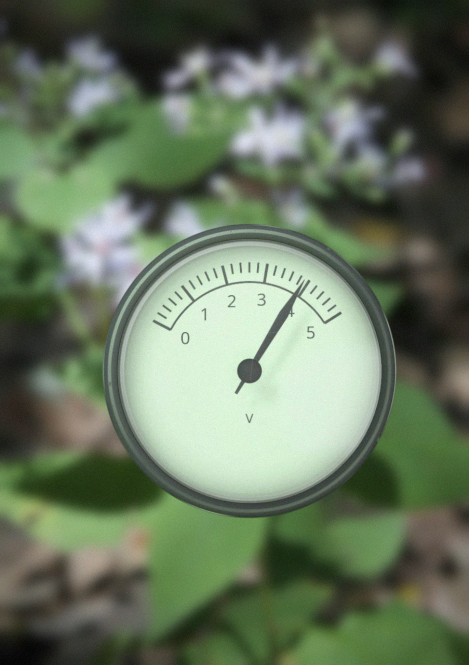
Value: **3.9** V
